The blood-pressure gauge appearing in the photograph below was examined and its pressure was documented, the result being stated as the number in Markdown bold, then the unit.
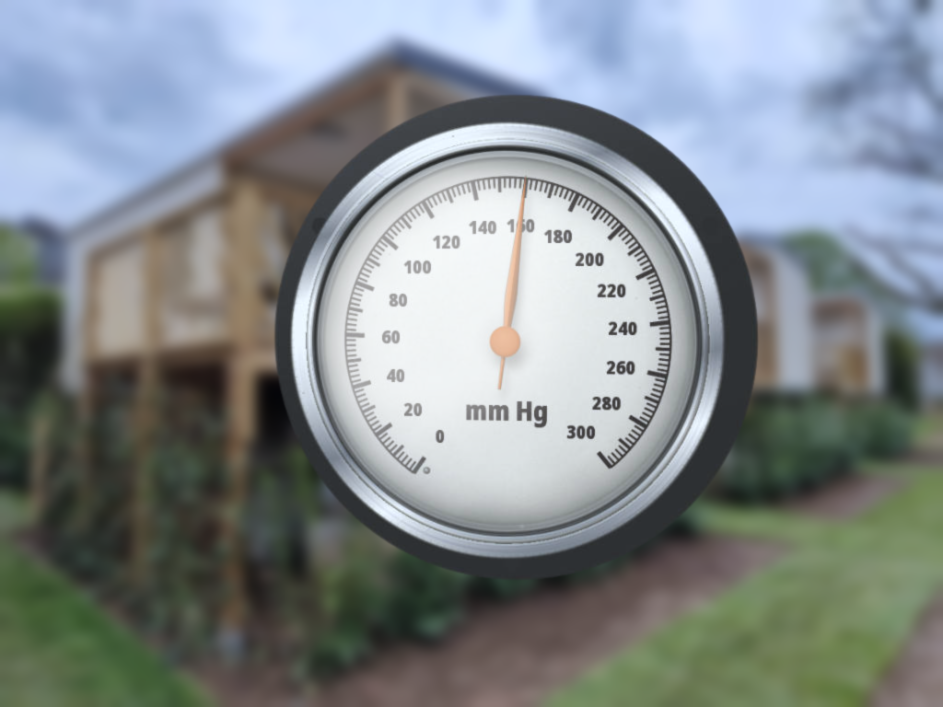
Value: **160** mmHg
